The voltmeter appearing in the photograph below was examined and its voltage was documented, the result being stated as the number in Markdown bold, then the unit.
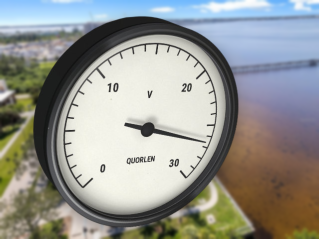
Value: **26.5** V
